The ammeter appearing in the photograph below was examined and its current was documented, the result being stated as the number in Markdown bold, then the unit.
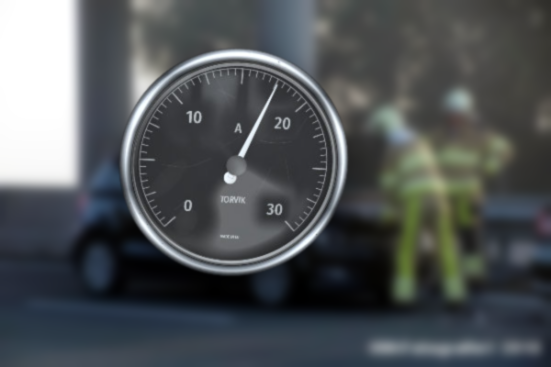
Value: **17.5** A
